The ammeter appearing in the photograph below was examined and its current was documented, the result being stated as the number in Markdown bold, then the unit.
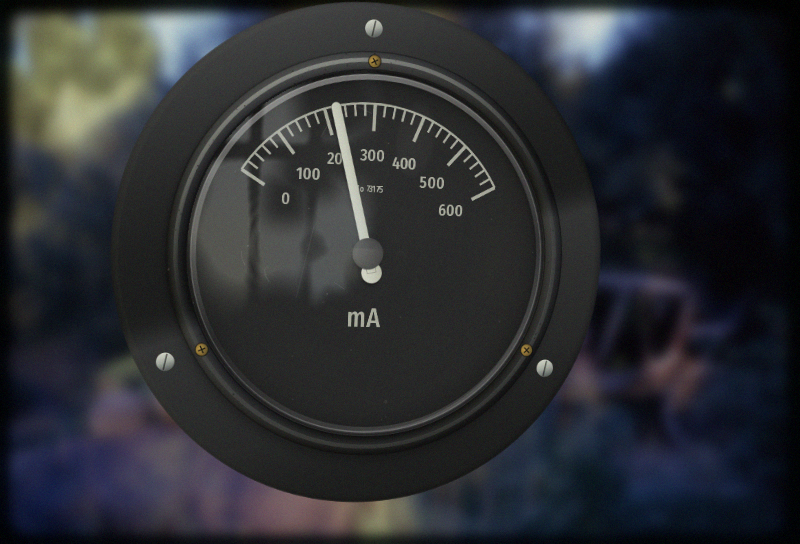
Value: **220** mA
